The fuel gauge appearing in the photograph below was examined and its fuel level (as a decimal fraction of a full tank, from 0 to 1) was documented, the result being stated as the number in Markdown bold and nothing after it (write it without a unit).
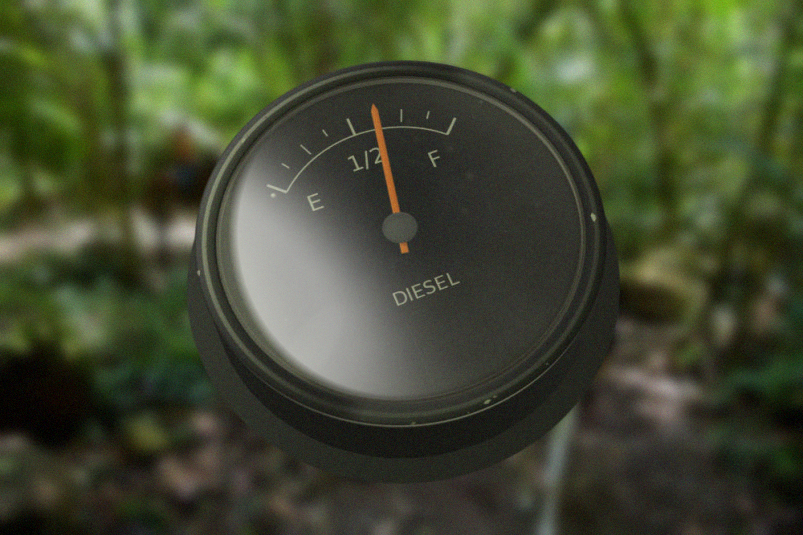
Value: **0.625**
